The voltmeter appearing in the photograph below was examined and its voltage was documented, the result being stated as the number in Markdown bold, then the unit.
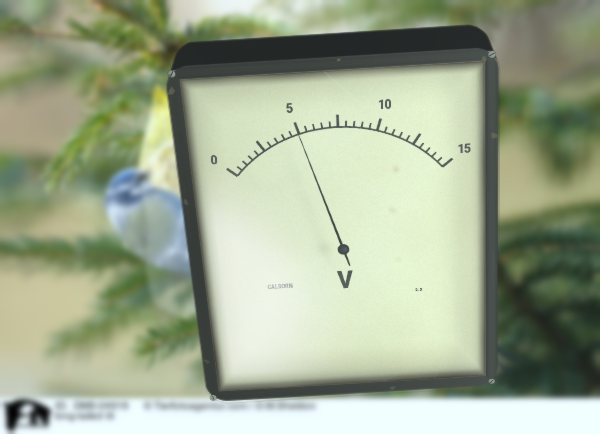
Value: **5** V
